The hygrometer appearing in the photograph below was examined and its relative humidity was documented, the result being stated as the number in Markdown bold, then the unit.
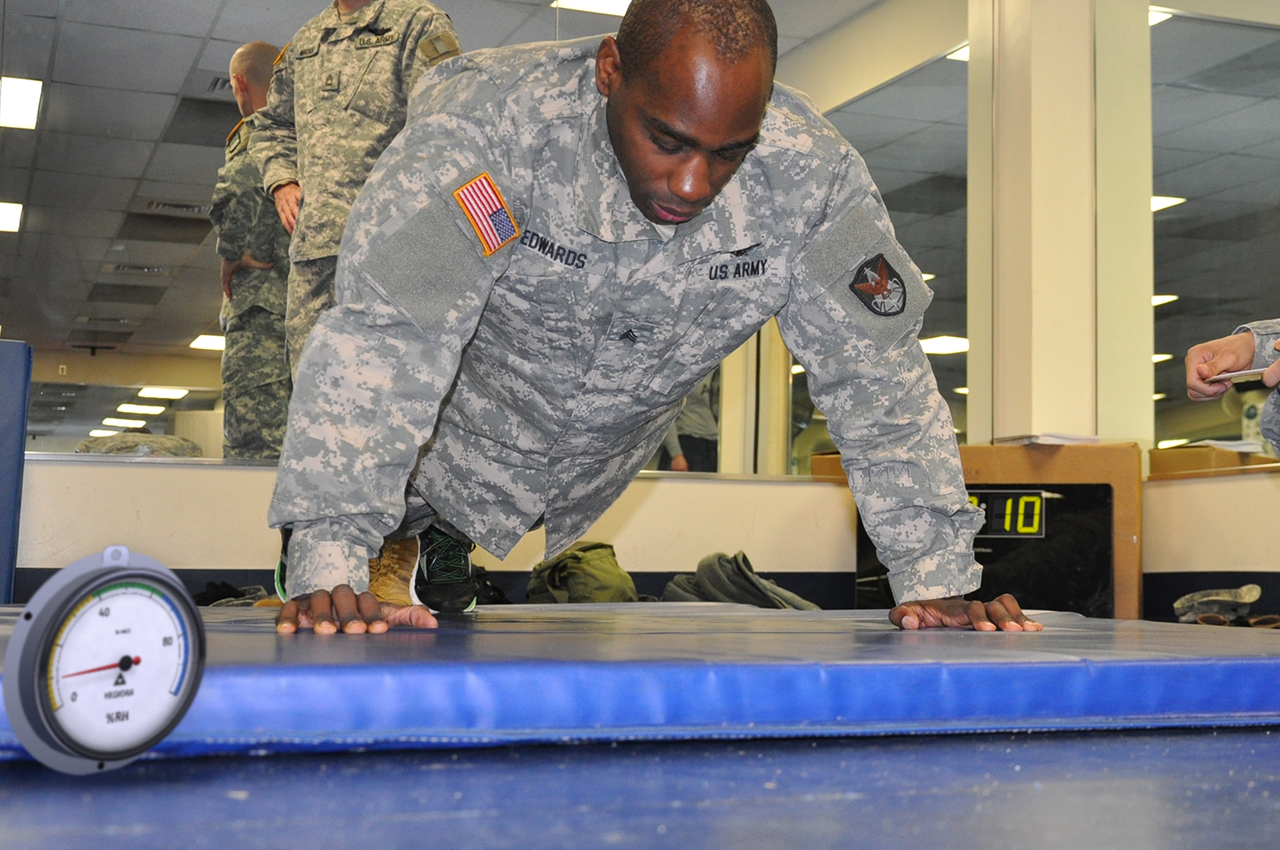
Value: **10** %
